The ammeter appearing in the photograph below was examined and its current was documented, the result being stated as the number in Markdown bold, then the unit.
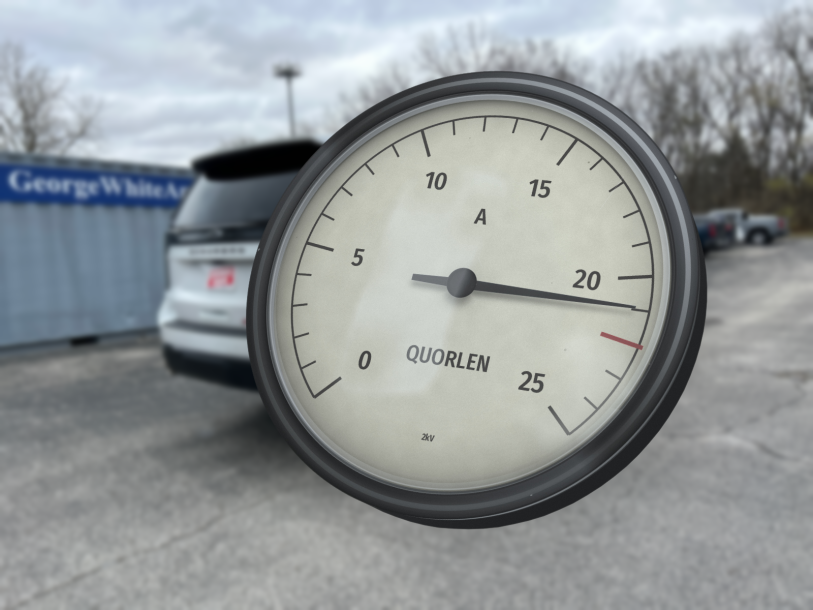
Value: **21** A
